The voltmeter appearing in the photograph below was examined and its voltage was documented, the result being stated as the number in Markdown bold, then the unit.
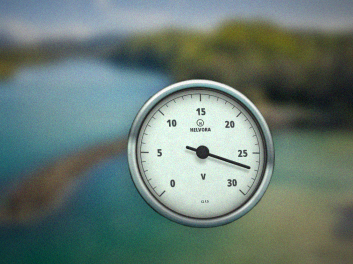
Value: **27** V
